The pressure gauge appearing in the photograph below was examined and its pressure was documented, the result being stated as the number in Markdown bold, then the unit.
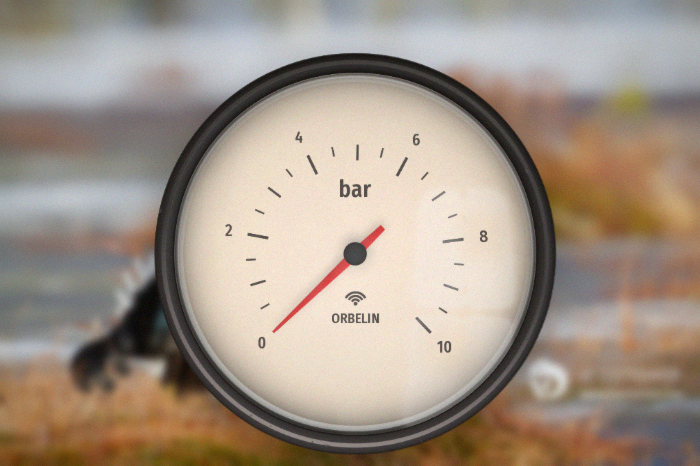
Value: **0** bar
